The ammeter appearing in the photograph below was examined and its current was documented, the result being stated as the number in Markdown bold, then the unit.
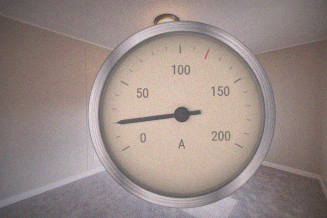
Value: **20** A
